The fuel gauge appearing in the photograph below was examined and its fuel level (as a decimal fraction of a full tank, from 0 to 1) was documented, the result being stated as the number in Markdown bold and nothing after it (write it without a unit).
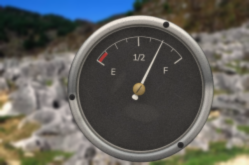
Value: **0.75**
